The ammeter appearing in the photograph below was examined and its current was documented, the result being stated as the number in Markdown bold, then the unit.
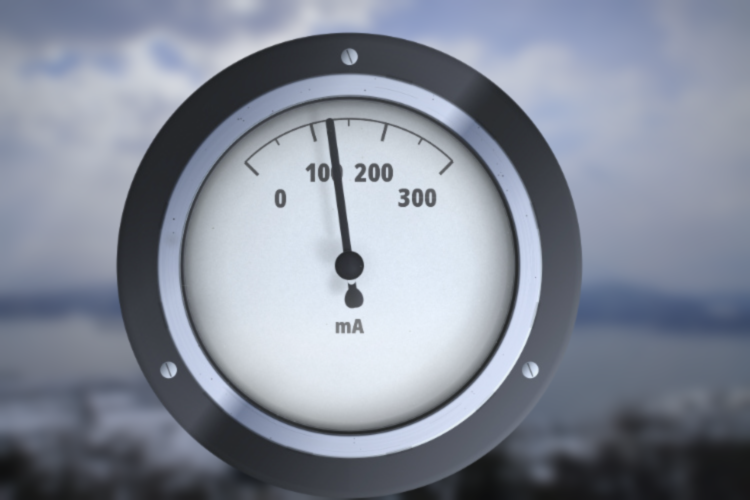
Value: **125** mA
